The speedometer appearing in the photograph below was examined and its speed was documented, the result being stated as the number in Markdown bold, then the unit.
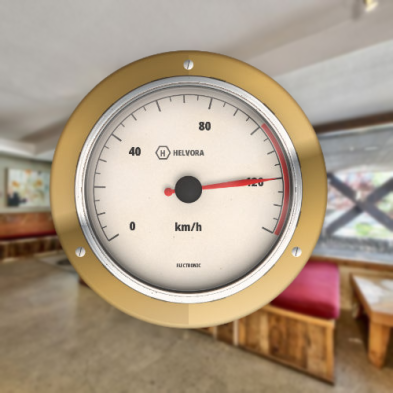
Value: **120** km/h
